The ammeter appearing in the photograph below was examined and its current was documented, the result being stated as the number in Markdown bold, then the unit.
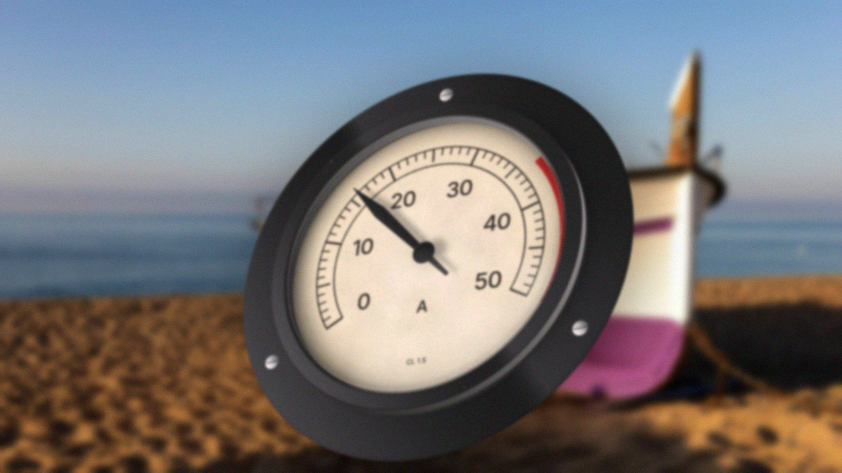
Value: **16** A
